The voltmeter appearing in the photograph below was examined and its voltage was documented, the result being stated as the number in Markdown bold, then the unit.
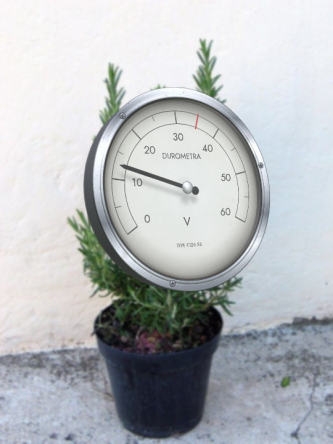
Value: **12.5** V
